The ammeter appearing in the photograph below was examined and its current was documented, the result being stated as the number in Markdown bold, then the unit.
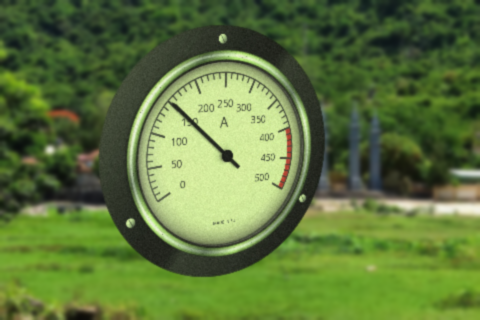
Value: **150** A
